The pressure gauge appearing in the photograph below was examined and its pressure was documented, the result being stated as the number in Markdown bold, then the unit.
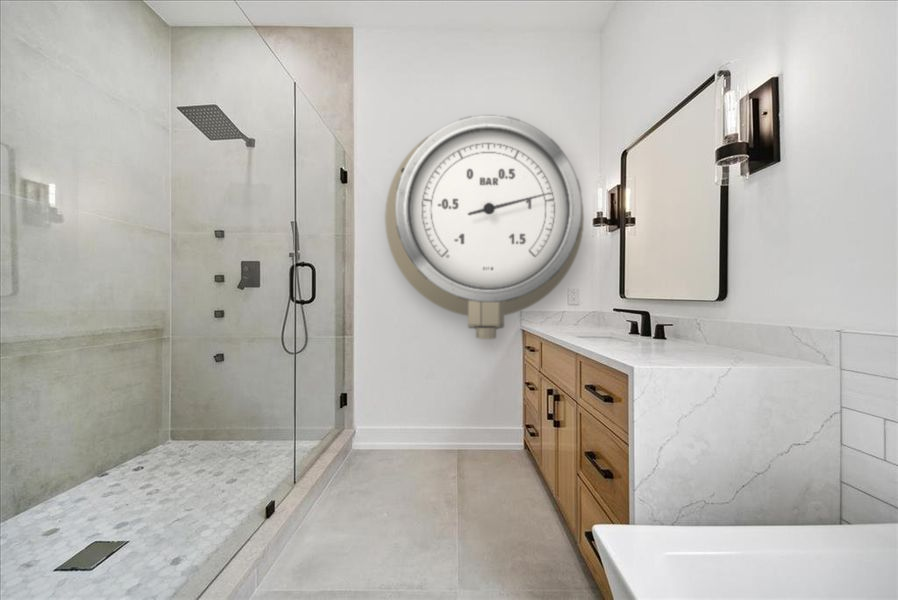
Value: **0.95** bar
